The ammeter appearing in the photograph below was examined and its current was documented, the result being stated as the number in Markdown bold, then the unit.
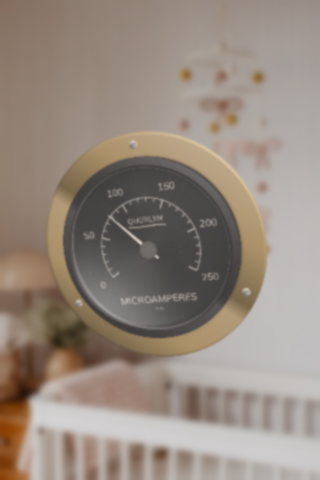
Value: **80** µA
